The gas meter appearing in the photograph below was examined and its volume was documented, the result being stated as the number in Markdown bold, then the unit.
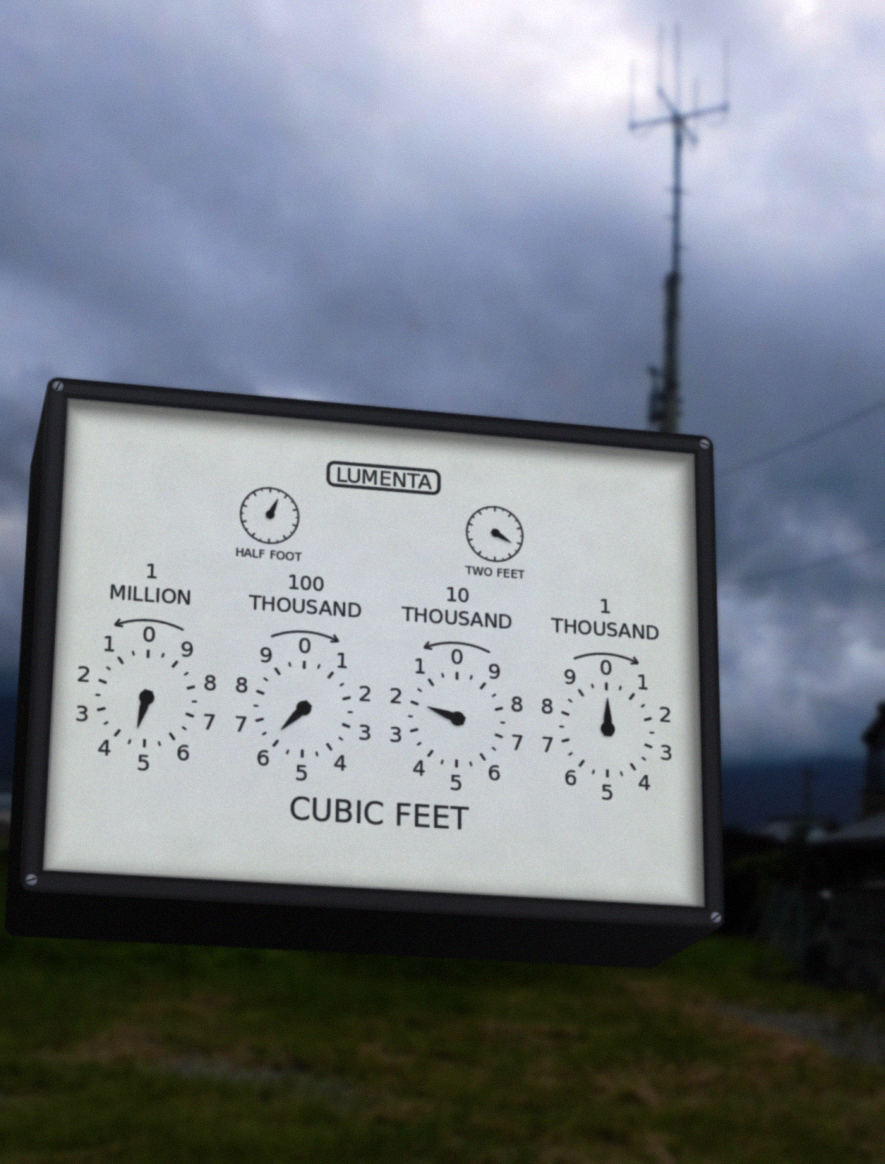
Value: **462000** ft³
